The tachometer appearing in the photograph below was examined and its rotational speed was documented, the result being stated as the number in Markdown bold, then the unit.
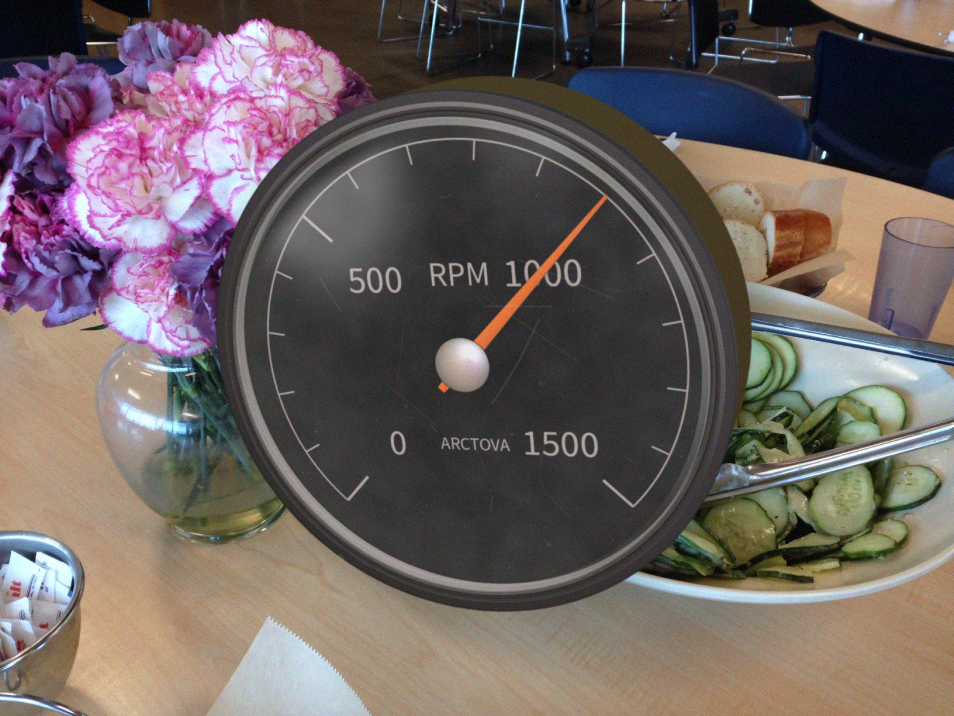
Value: **1000** rpm
